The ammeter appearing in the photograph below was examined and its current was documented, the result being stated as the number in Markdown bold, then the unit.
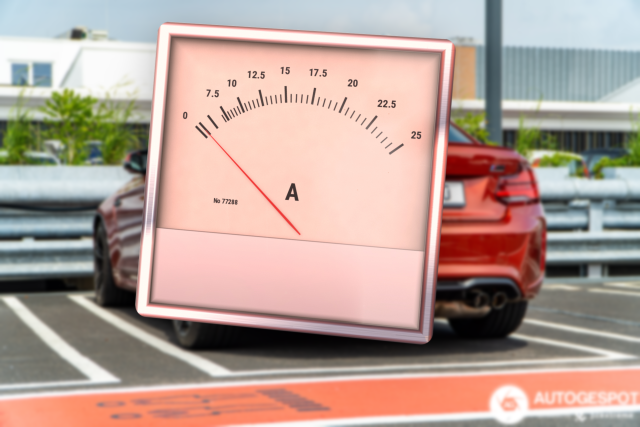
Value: **2.5** A
